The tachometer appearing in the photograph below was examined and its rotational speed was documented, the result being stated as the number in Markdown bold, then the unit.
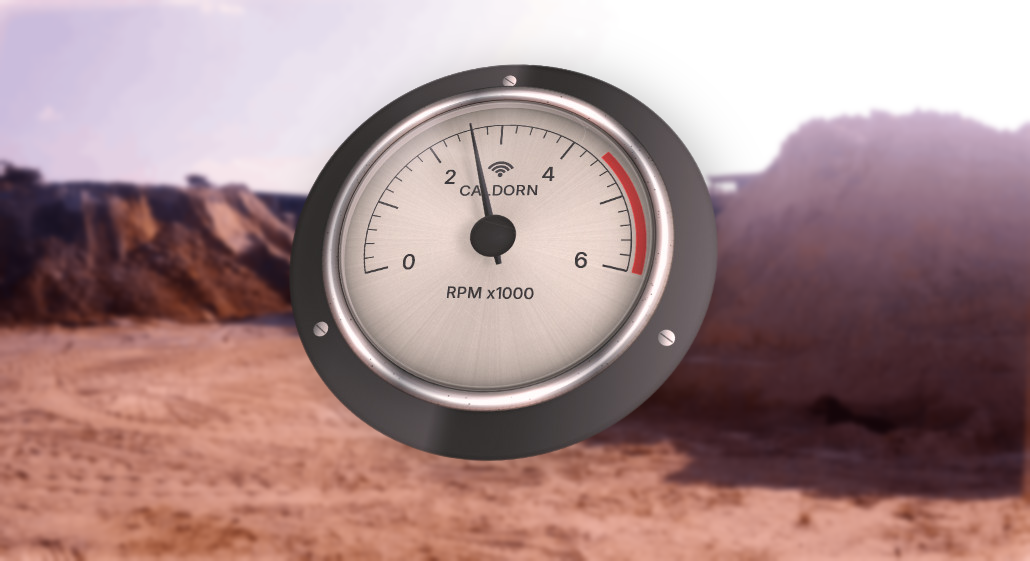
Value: **2600** rpm
